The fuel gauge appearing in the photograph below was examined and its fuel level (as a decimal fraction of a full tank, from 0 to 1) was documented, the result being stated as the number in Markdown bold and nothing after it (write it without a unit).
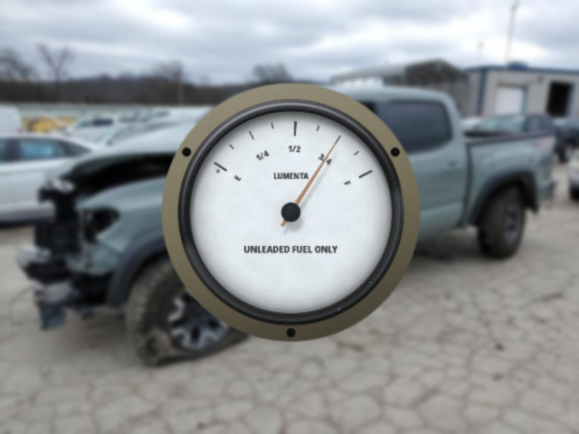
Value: **0.75**
